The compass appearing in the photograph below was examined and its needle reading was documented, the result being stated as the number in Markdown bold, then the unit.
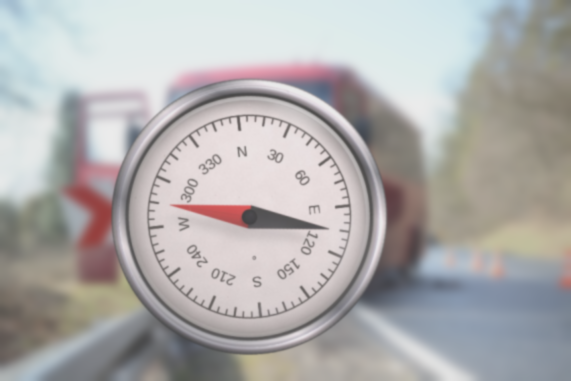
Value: **285** °
